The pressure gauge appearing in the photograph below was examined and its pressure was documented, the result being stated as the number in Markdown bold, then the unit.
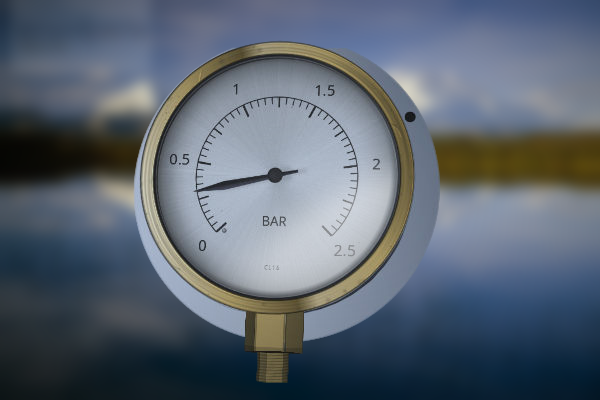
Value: **0.3** bar
